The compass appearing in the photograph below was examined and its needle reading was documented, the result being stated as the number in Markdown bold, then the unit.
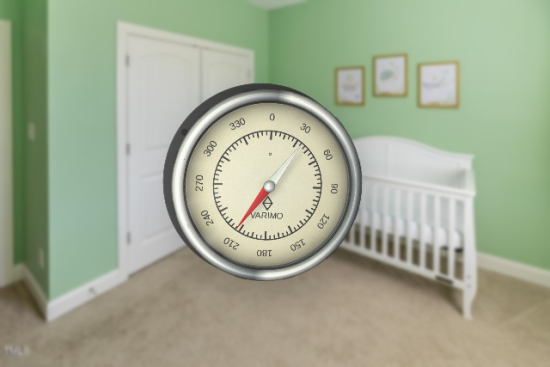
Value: **215** °
